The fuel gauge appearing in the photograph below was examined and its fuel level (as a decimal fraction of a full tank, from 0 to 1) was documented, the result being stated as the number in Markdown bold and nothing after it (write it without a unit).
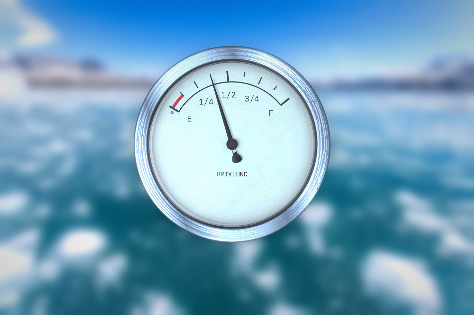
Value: **0.375**
